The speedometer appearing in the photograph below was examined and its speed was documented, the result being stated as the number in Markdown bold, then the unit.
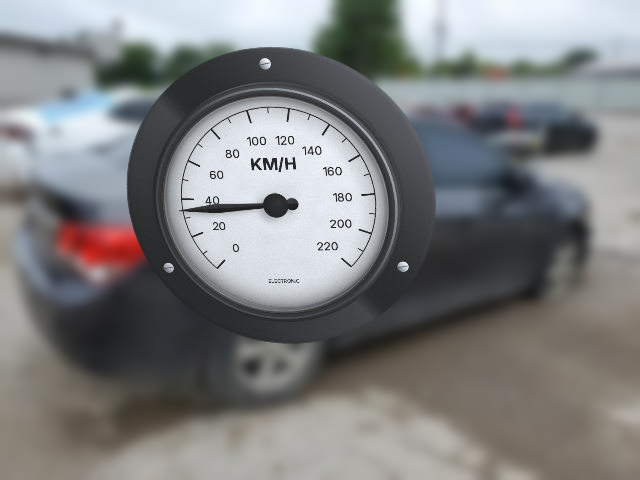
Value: **35** km/h
